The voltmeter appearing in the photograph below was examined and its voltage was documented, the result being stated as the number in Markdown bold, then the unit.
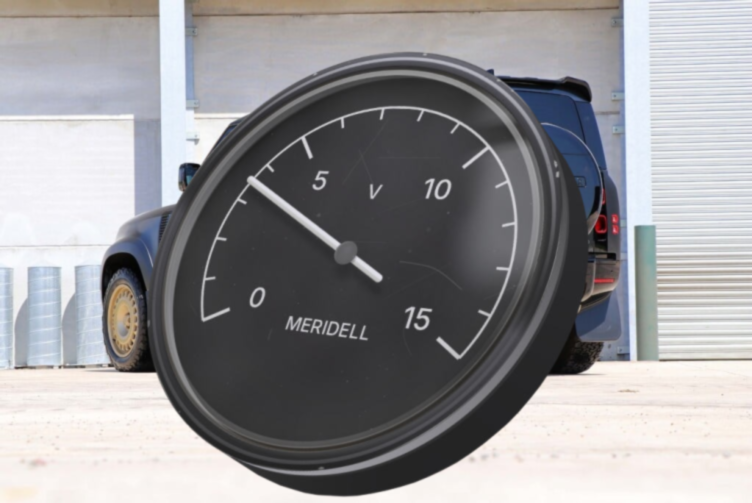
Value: **3.5** V
